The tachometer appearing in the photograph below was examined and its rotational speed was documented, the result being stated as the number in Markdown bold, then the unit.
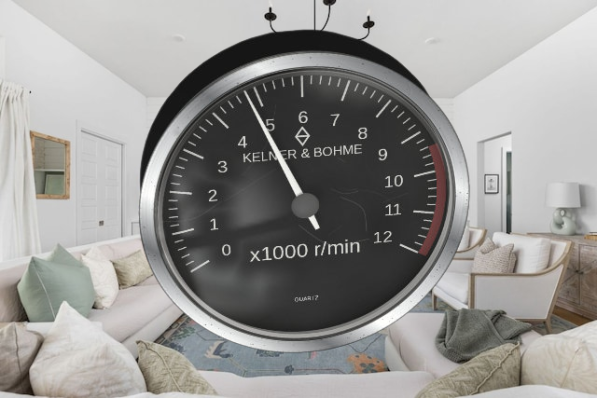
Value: **4800** rpm
